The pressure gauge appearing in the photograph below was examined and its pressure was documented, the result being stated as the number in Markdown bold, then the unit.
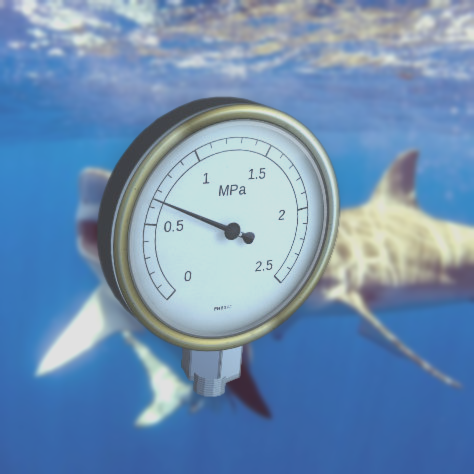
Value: **0.65** MPa
